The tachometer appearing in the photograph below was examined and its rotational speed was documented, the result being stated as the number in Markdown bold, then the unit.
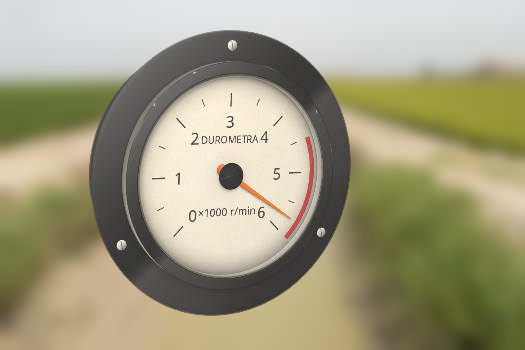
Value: **5750** rpm
